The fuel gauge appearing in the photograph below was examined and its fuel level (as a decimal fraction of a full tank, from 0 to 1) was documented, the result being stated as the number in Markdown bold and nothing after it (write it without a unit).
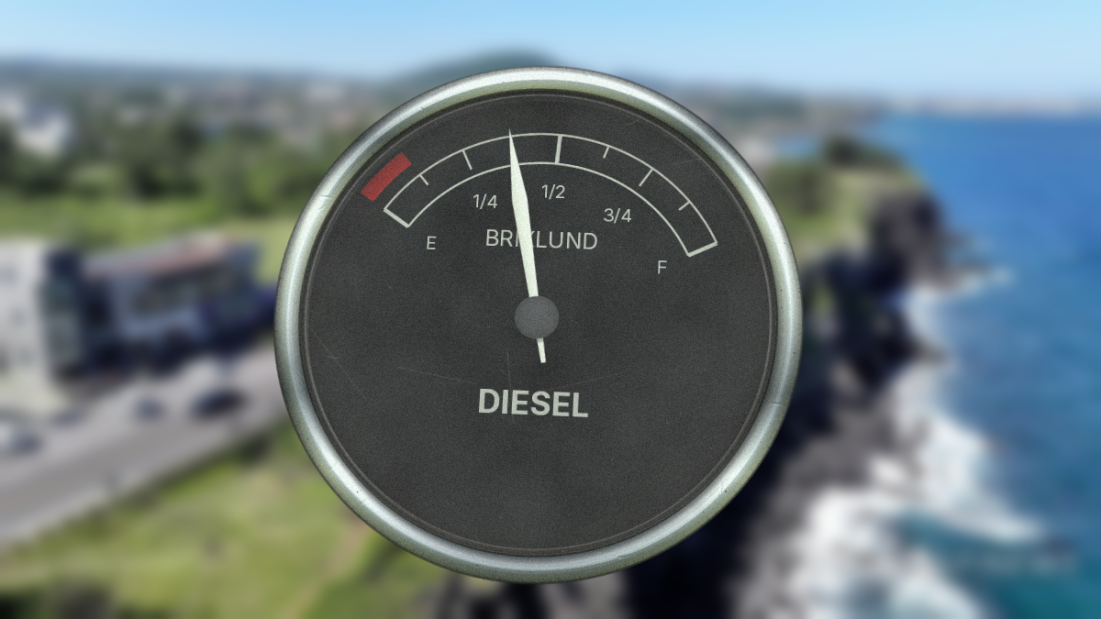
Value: **0.375**
